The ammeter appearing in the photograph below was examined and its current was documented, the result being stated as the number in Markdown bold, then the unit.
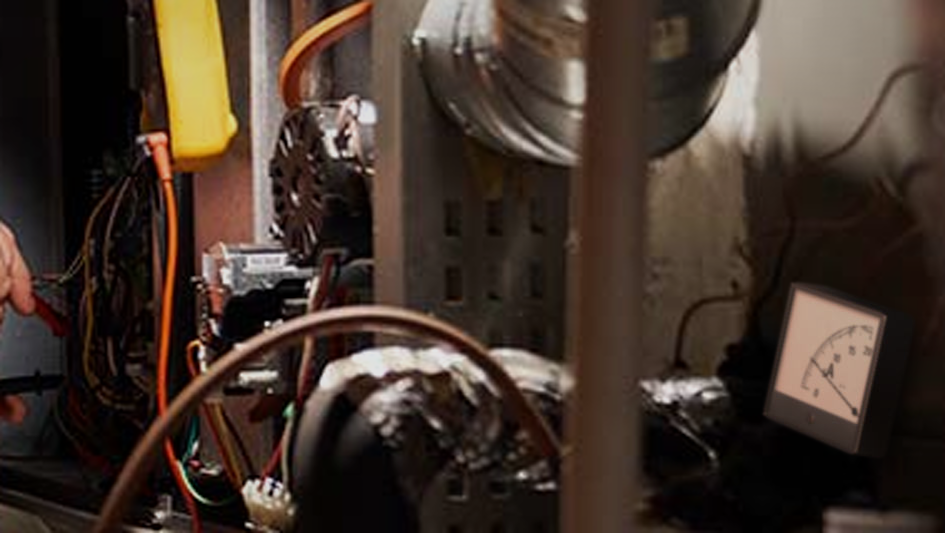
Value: **5** A
